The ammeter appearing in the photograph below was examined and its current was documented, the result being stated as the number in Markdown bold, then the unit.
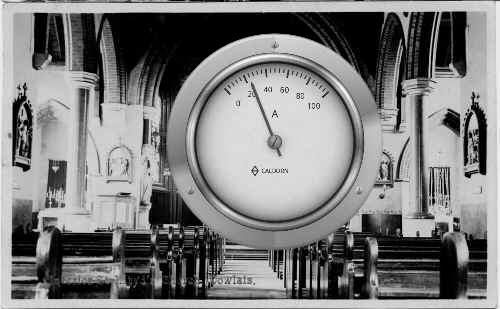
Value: **24** A
